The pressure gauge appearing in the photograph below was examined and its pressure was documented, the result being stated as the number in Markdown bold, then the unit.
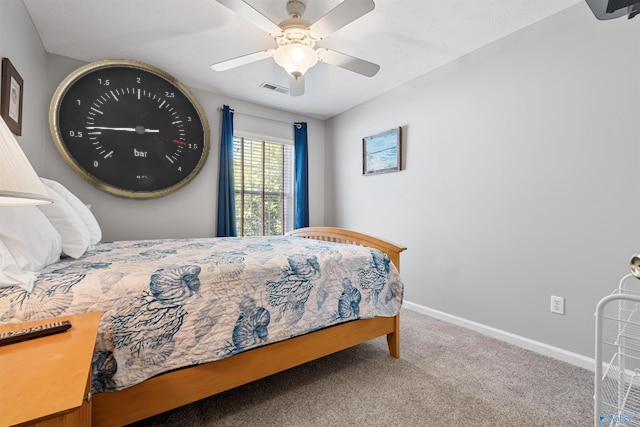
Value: **0.6** bar
